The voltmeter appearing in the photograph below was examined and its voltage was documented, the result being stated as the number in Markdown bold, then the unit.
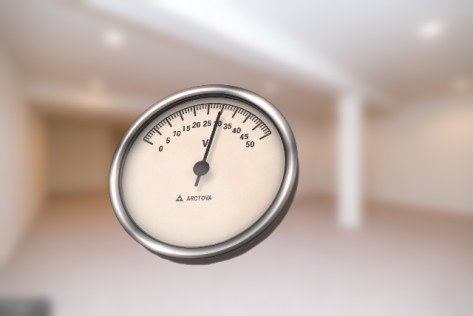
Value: **30** V
